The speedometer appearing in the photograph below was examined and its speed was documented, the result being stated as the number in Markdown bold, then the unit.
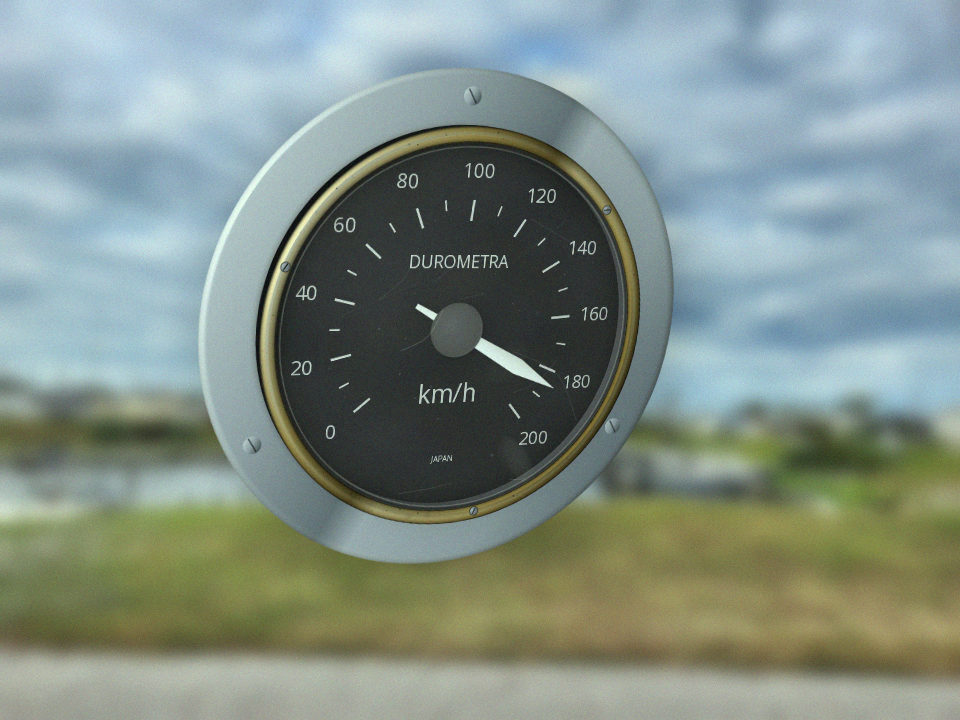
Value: **185** km/h
